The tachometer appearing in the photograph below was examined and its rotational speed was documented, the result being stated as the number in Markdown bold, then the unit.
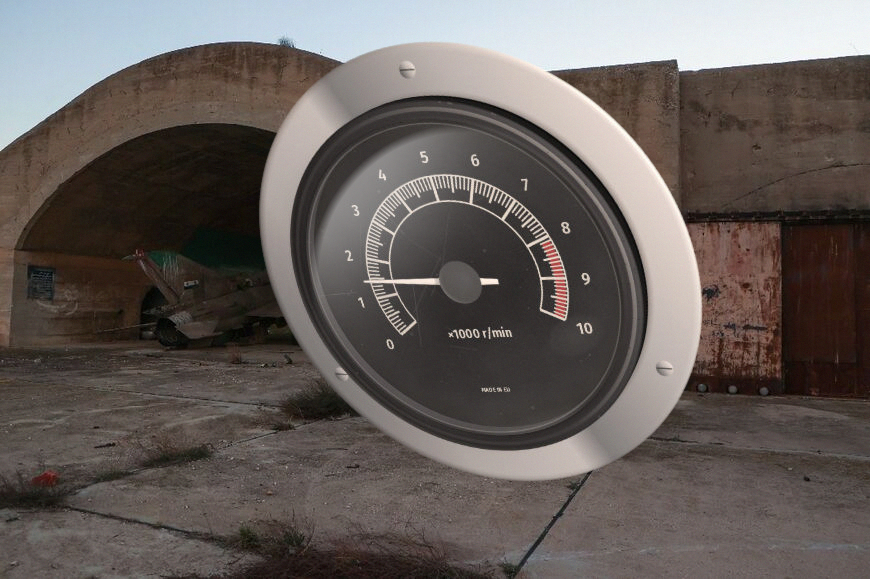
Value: **1500** rpm
